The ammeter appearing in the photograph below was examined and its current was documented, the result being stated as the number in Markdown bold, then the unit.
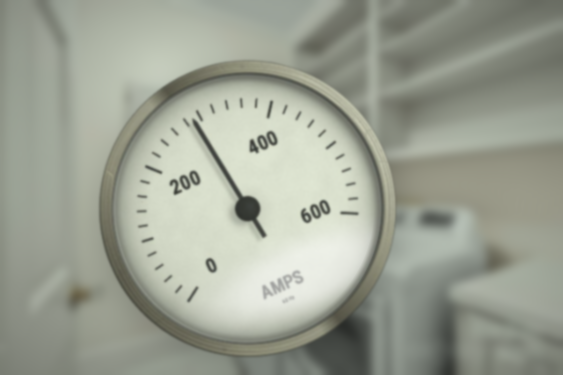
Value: **290** A
